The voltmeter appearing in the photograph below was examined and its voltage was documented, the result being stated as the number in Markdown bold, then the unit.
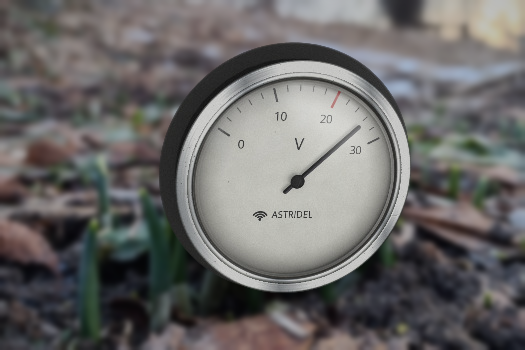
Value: **26** V
